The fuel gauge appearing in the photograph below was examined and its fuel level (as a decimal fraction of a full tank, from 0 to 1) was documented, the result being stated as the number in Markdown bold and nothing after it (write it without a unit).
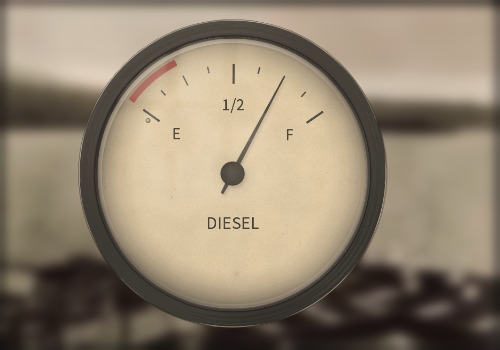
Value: **0.75**
